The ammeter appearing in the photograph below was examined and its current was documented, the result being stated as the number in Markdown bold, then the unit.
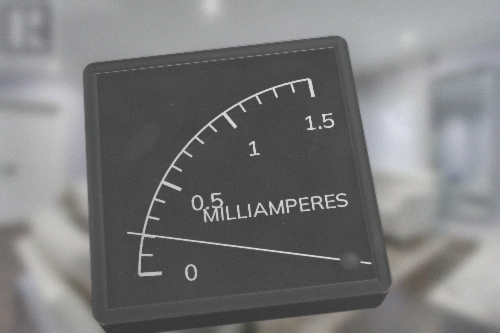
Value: **0.2** mA
